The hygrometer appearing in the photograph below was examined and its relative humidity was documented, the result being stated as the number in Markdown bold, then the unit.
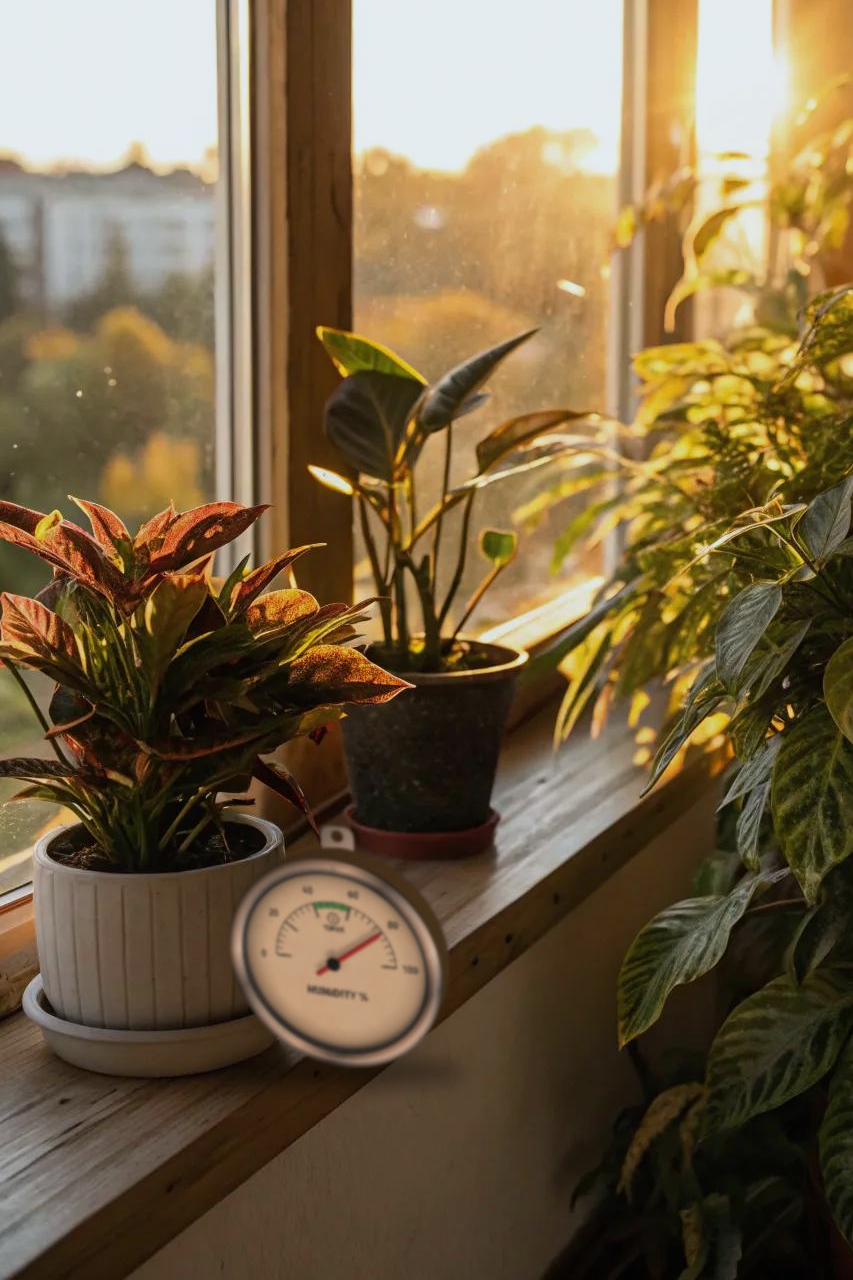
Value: **80** %
